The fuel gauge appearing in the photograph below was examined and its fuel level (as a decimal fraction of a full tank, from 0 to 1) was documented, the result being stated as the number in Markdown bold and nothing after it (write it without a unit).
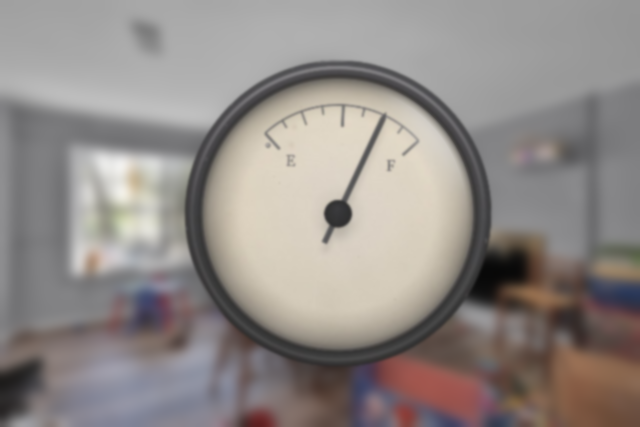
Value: **0.75**
